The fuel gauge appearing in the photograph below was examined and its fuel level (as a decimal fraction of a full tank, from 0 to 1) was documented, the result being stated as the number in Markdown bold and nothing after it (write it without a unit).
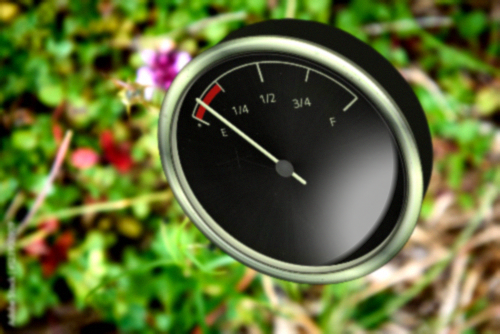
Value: **0.125**
